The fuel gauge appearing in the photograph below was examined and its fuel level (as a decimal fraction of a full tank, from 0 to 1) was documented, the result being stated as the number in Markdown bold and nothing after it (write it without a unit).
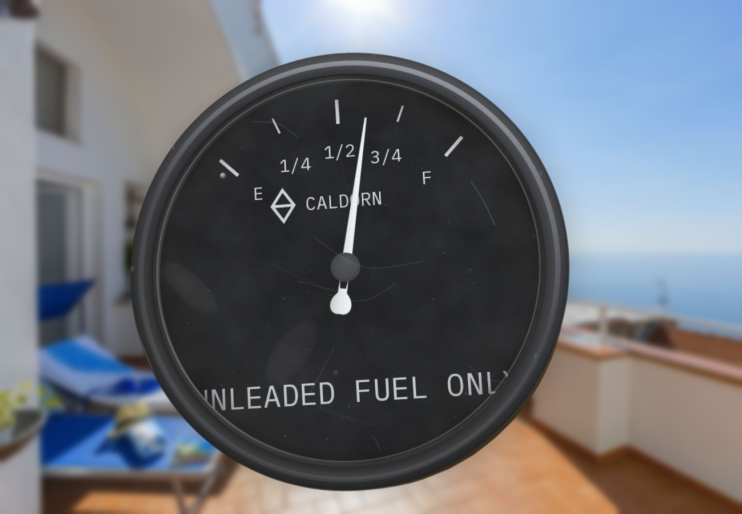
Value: **0.625**
